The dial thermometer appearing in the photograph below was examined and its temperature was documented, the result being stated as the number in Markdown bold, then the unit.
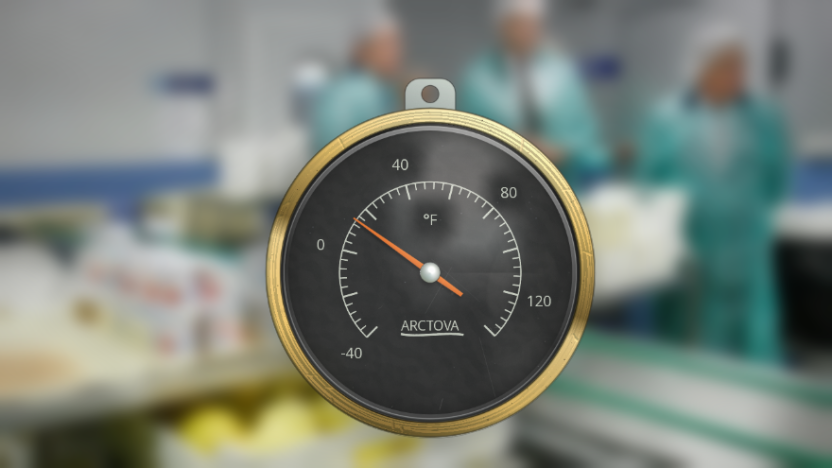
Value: **14** °F
